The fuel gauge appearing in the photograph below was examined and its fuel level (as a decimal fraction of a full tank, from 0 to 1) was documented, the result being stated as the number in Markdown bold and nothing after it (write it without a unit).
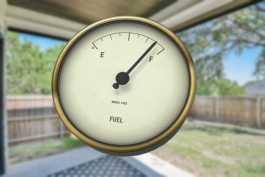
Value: **0.875**
